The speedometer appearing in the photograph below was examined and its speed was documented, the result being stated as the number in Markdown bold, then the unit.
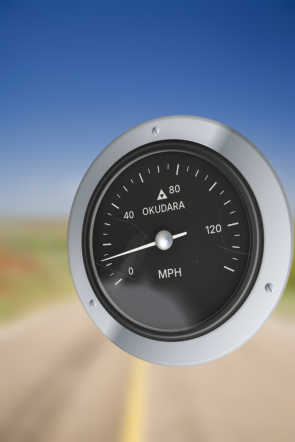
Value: **12.5** mph
